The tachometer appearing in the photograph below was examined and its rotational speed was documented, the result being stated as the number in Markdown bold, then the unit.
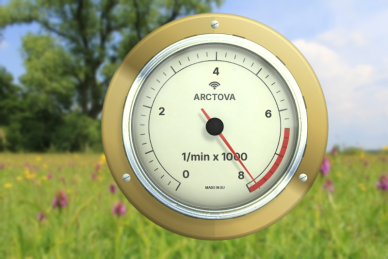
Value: **7800** rpm
